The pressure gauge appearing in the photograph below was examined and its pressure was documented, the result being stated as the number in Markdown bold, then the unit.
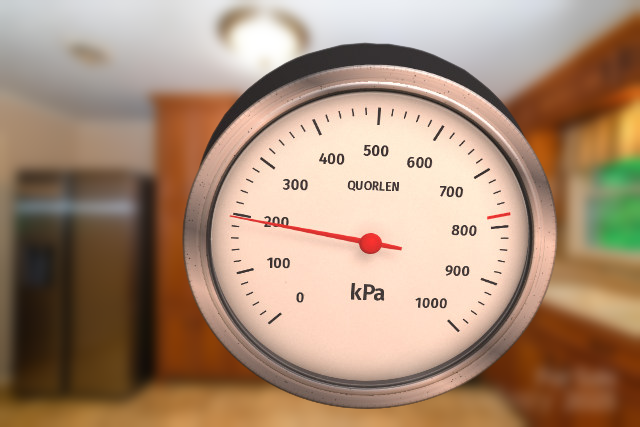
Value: **200** kPa
